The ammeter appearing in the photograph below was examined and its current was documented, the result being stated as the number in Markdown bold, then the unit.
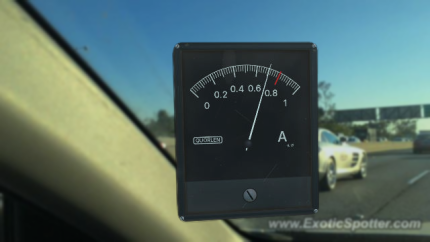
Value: **0.7** A
